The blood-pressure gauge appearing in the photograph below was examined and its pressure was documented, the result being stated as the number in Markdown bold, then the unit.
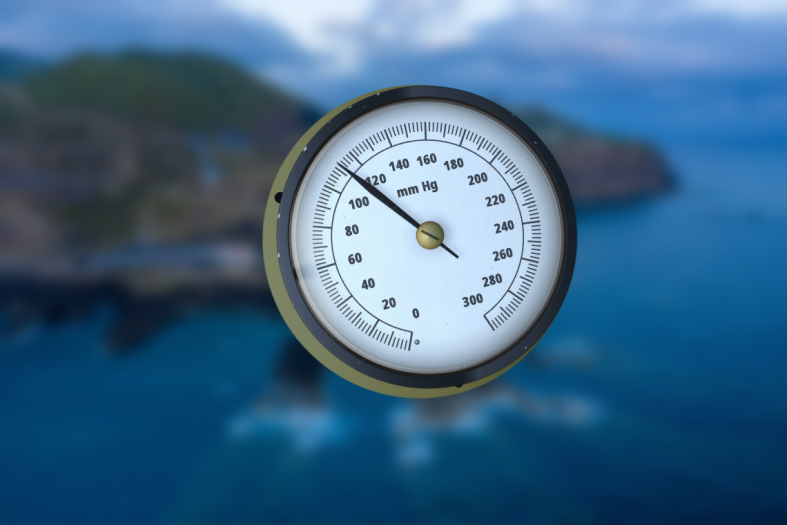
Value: **112** mmHg
